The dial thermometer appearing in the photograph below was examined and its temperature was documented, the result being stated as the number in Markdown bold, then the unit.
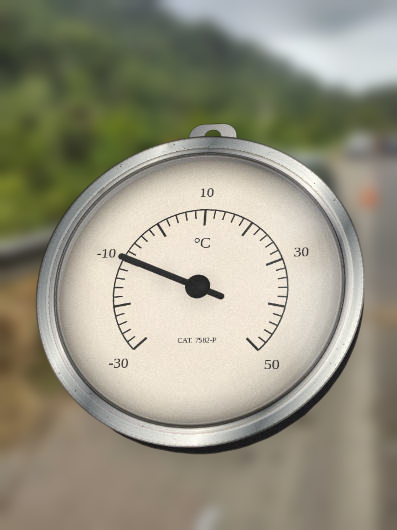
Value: **-10** °C
